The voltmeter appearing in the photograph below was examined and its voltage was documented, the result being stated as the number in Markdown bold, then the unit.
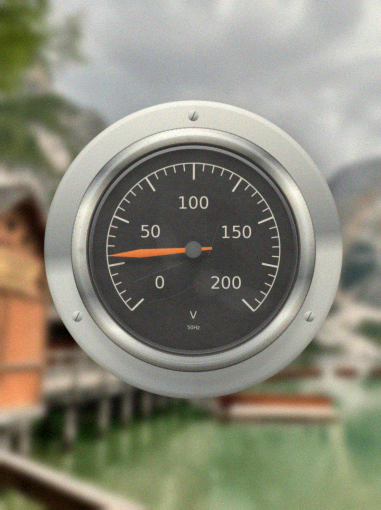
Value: **30** V
